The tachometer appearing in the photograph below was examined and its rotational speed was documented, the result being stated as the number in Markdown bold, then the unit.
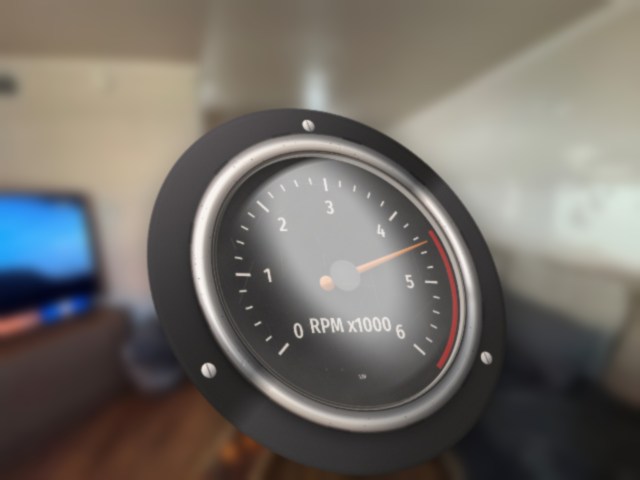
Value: **4500** rpm
